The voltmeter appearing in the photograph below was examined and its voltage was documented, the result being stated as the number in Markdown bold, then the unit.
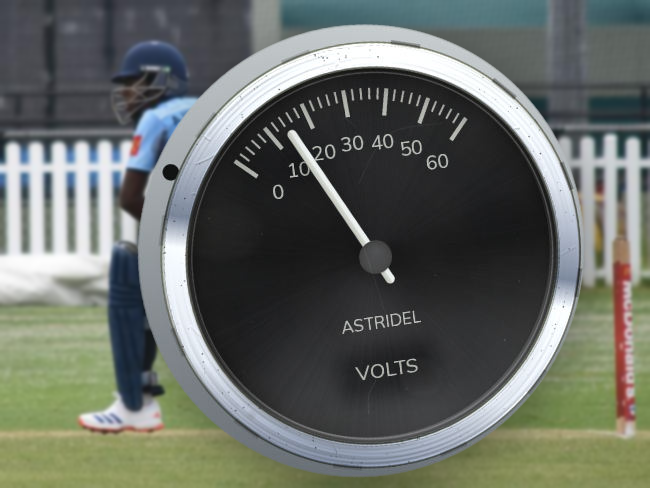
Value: **14** V
